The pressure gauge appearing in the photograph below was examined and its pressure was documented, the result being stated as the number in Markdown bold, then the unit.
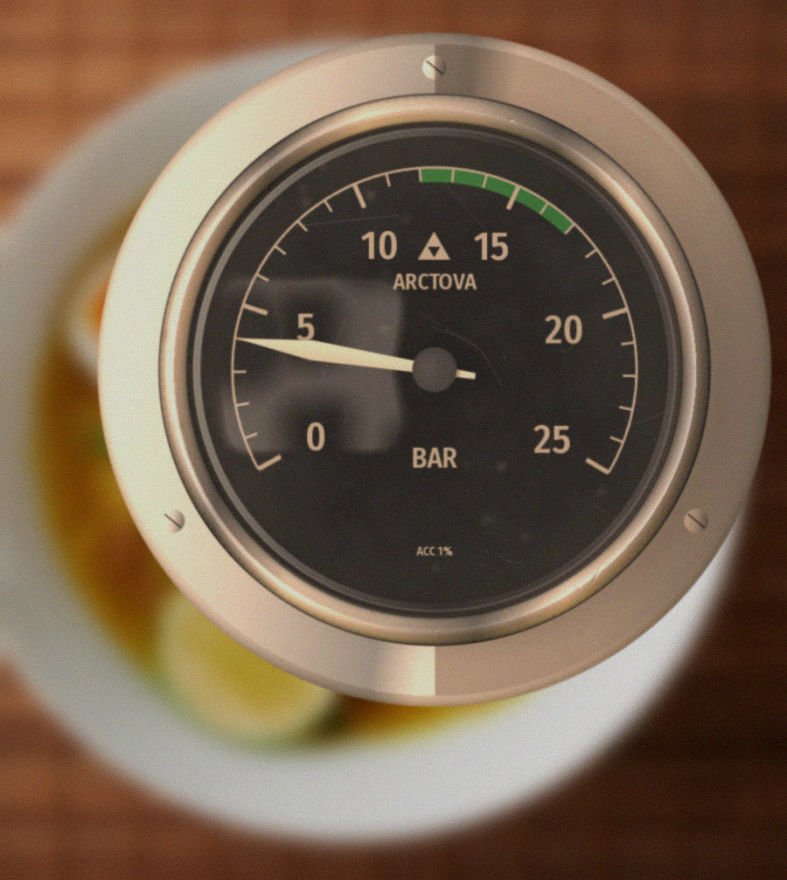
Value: **4** bar
